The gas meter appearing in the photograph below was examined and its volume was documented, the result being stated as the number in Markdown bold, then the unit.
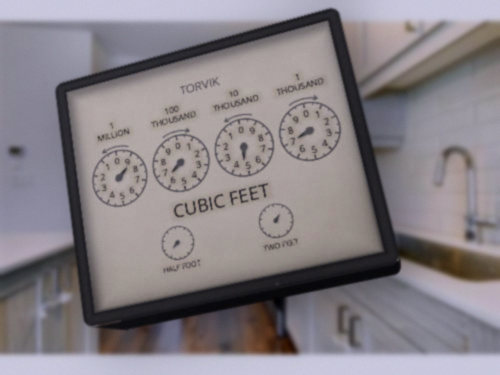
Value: **864700** ft³
